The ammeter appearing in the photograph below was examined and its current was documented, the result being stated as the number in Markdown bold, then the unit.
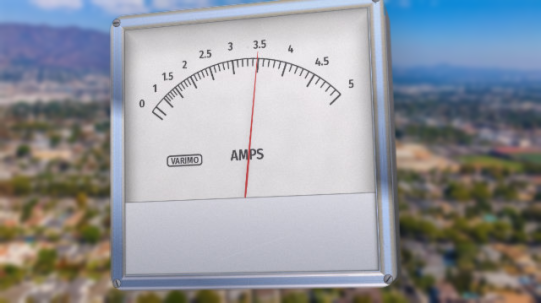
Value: **3.5** A
